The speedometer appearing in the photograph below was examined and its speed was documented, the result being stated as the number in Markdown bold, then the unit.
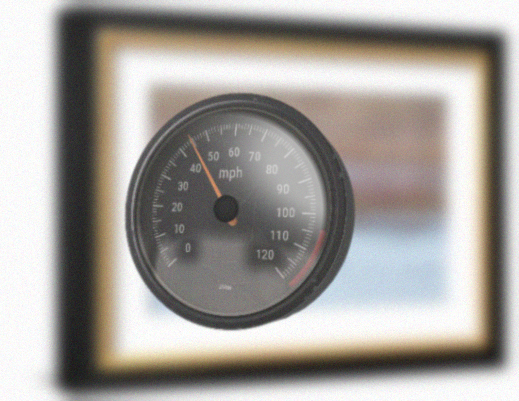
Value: **45** mph
